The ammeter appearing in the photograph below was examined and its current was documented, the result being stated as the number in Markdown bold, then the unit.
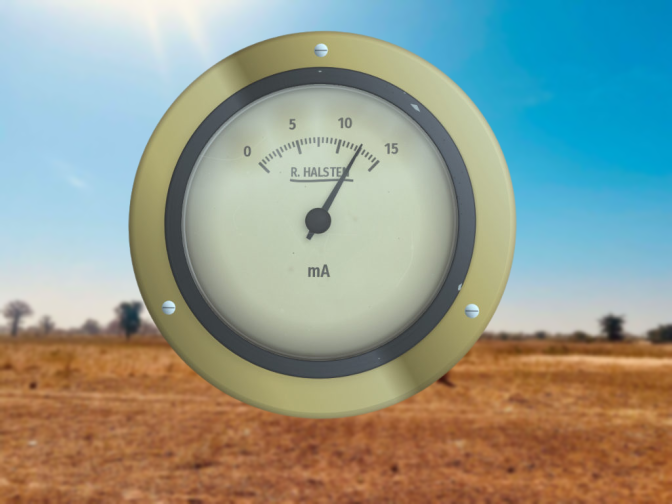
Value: **12.5** mA
